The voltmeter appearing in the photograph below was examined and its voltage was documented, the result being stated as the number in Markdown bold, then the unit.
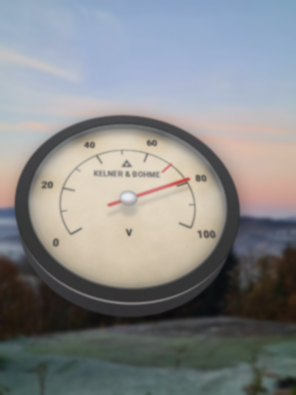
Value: **80** V
